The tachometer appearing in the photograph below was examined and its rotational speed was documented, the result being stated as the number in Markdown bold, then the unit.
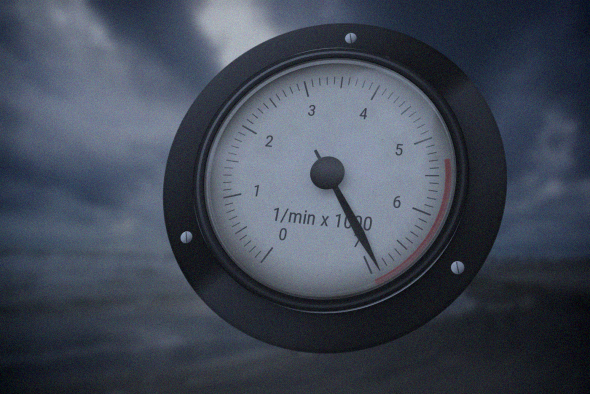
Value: **6900** rpm
